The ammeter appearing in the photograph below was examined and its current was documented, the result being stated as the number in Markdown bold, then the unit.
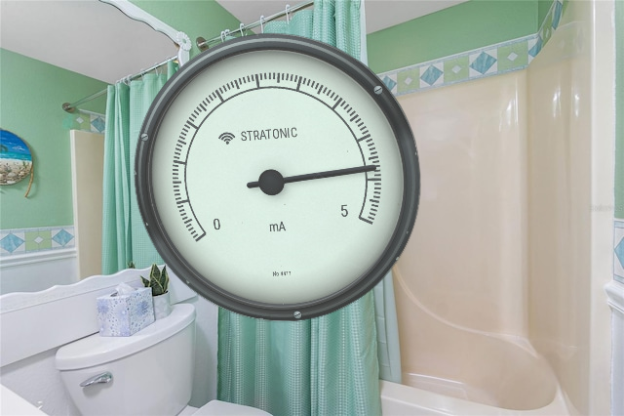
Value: **4.35** mA
